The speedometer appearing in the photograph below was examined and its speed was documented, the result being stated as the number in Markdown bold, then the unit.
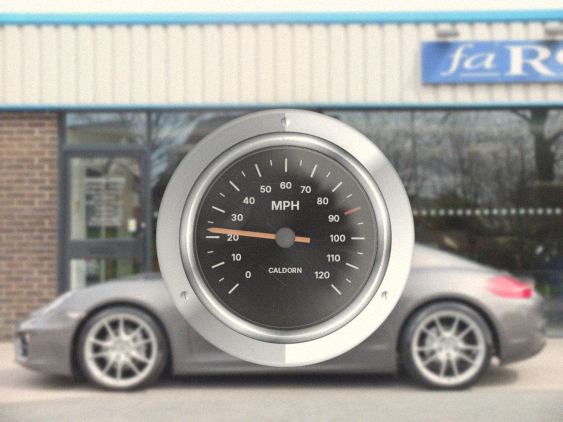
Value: **22.5** mph
